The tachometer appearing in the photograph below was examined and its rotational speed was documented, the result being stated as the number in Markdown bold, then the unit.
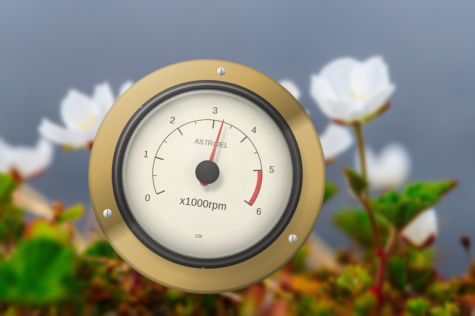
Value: **3250** rpm
